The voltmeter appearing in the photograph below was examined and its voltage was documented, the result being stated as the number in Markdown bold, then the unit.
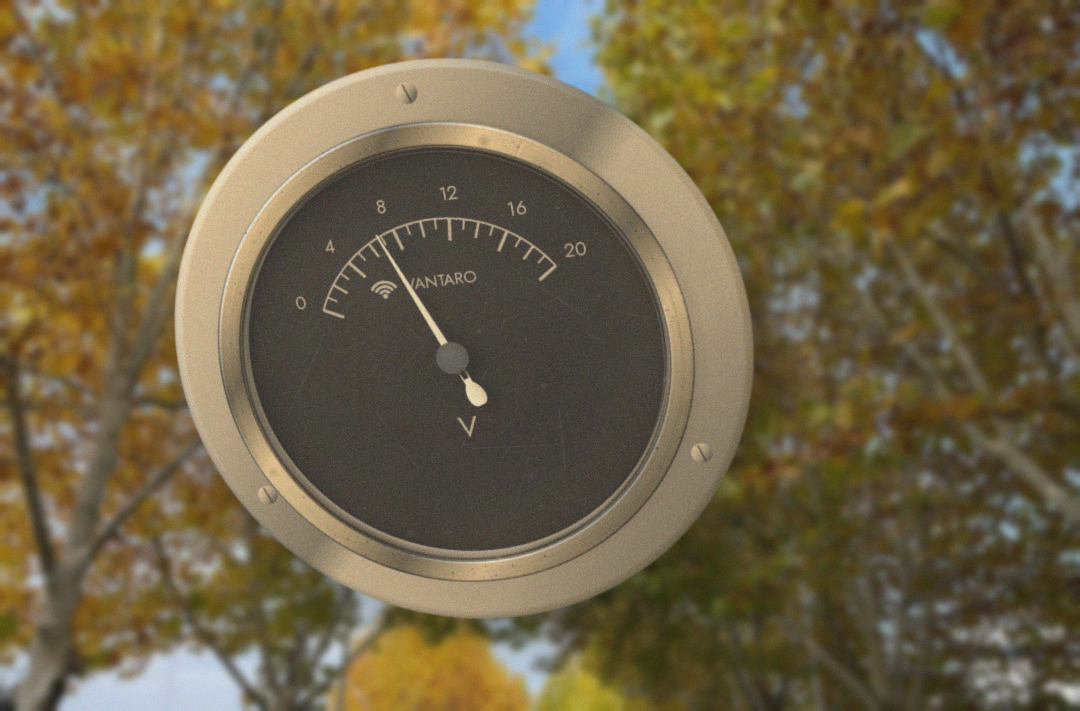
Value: **7** V
